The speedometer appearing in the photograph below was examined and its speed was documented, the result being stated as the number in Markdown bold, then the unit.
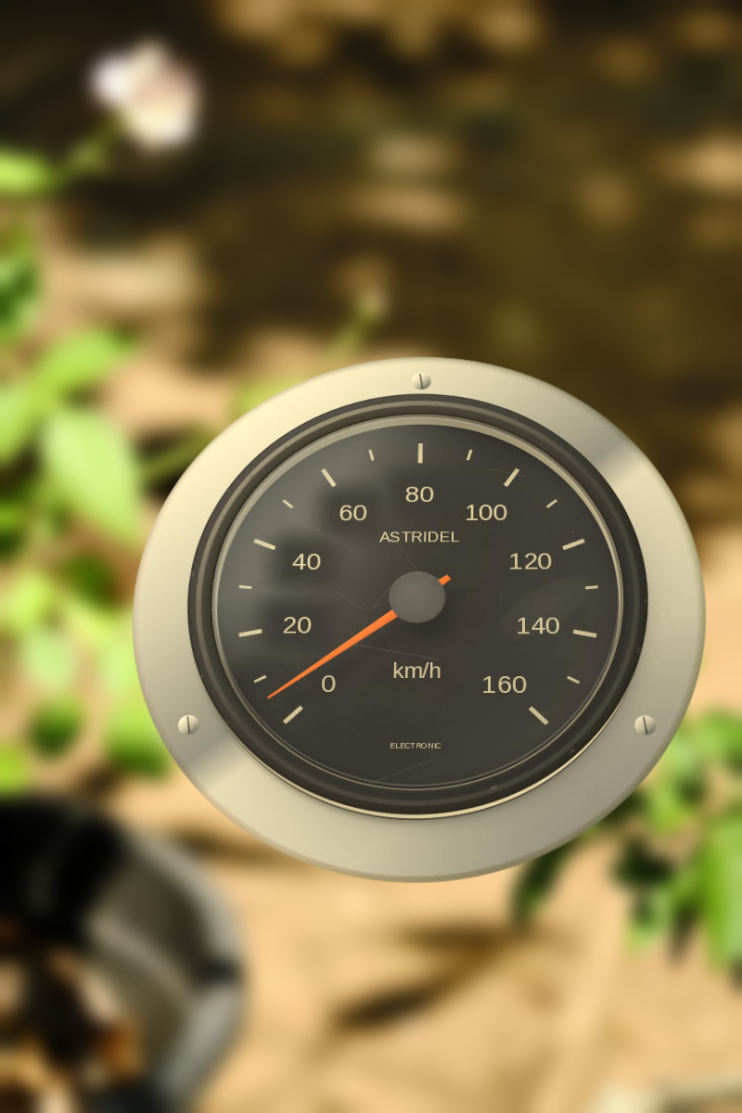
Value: **5** km/h
